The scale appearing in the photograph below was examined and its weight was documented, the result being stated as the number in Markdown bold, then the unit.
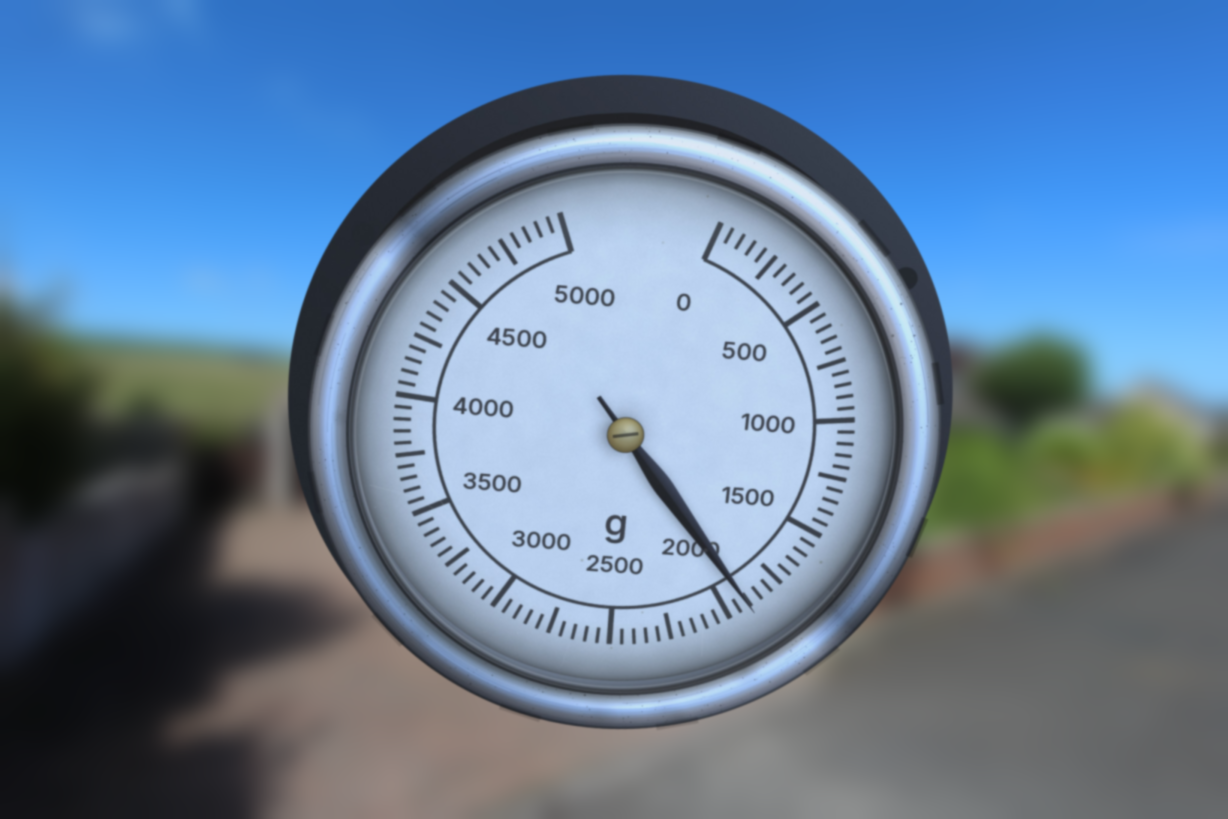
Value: **1900** g
